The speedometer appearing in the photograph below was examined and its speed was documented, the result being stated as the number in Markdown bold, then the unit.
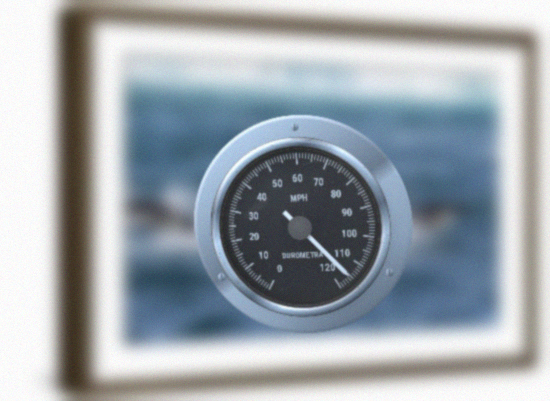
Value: **115** mph
